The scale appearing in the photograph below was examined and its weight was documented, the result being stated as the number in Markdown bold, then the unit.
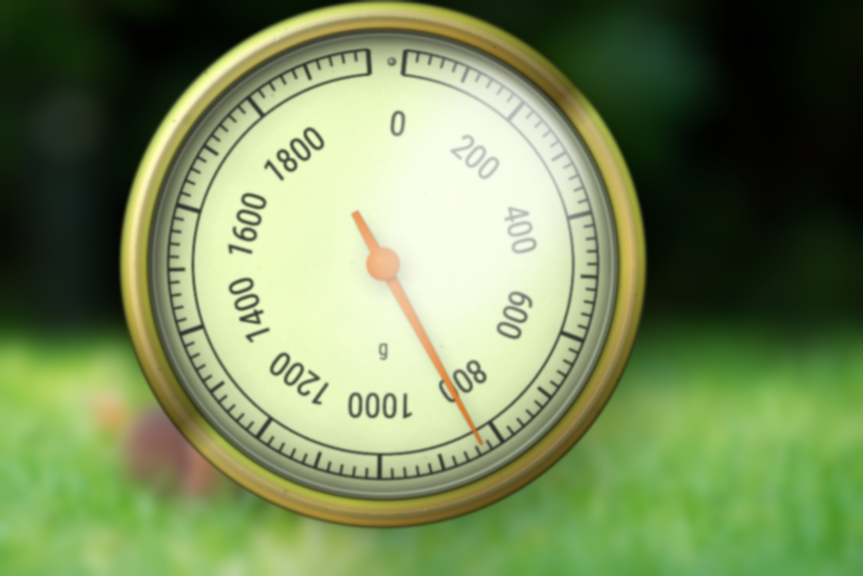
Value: **830** g
